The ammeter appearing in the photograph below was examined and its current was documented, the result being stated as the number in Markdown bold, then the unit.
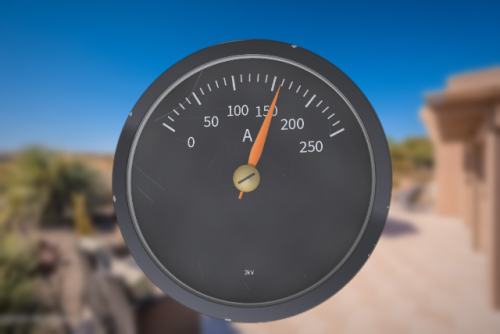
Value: **160** A
